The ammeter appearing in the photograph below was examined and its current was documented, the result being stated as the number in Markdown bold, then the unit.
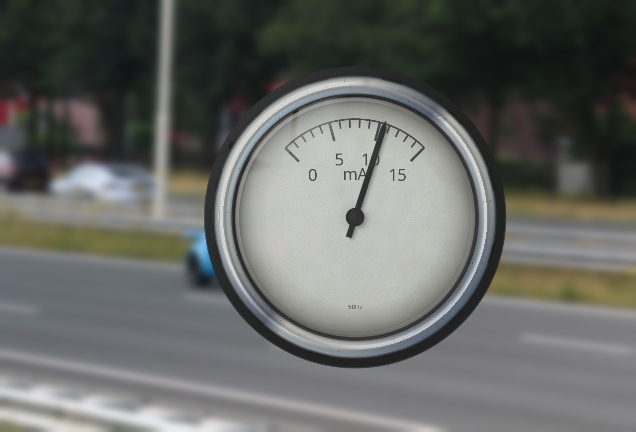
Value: **10.5** mA
